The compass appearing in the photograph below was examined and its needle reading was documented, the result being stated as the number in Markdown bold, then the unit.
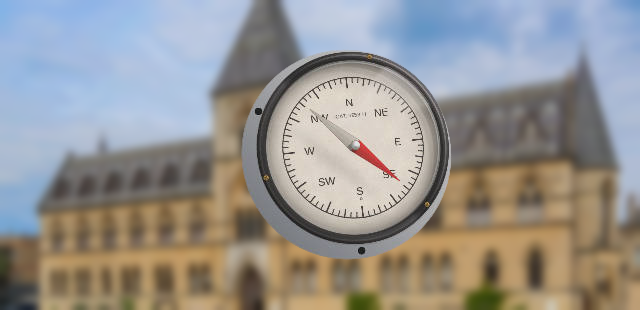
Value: **135** °
